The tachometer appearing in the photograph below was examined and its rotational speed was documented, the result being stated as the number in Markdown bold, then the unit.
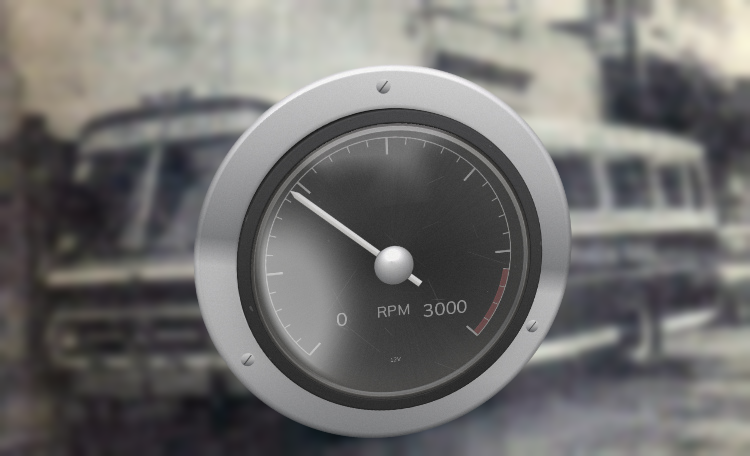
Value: **950** rpm
